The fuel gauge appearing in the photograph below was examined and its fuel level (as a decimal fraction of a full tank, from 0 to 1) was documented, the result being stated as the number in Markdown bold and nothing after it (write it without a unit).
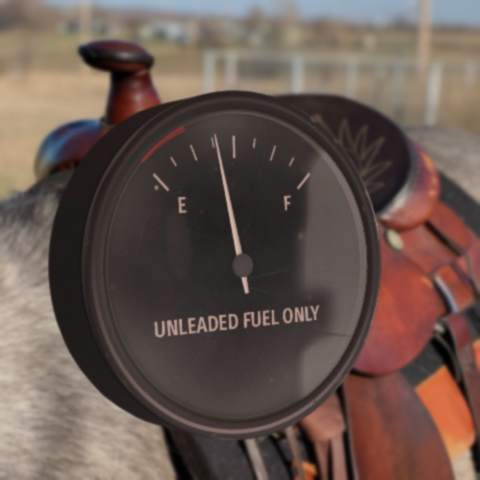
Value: **0.375**
